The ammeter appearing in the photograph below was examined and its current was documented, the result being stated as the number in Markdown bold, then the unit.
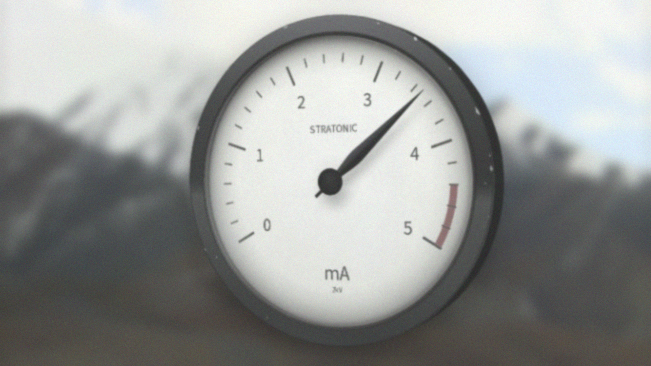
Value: **3.5** mA
